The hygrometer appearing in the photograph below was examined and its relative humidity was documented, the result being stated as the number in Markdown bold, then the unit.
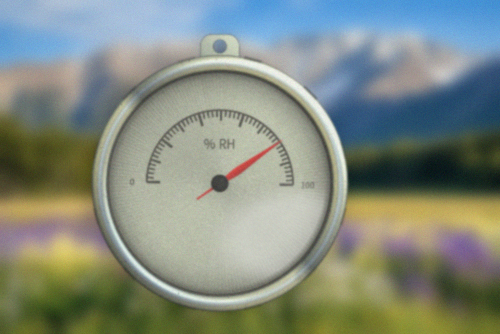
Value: **80** %
